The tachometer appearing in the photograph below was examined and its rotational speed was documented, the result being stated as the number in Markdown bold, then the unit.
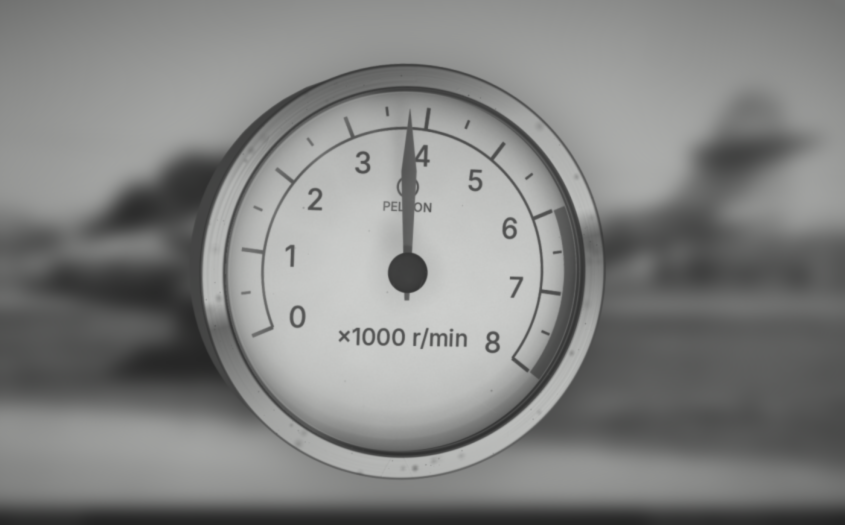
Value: **3750** rpm
